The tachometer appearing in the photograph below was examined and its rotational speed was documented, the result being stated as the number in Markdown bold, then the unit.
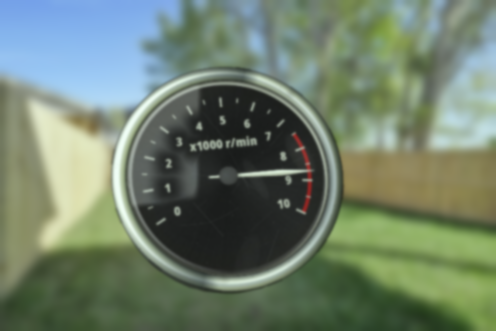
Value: **8750** rpm
